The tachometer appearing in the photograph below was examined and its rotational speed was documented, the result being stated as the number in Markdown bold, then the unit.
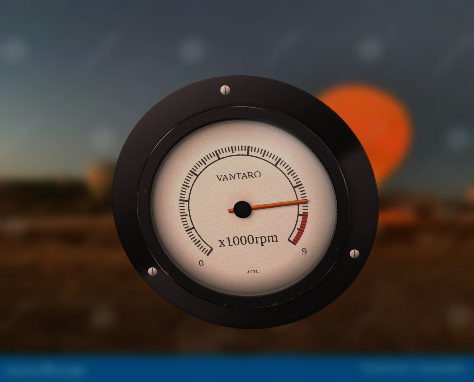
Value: **7500** rpm
